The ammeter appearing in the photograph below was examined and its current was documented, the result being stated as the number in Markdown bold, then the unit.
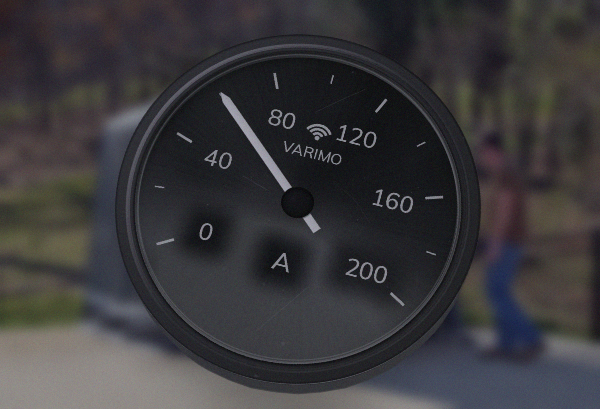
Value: **60** A
